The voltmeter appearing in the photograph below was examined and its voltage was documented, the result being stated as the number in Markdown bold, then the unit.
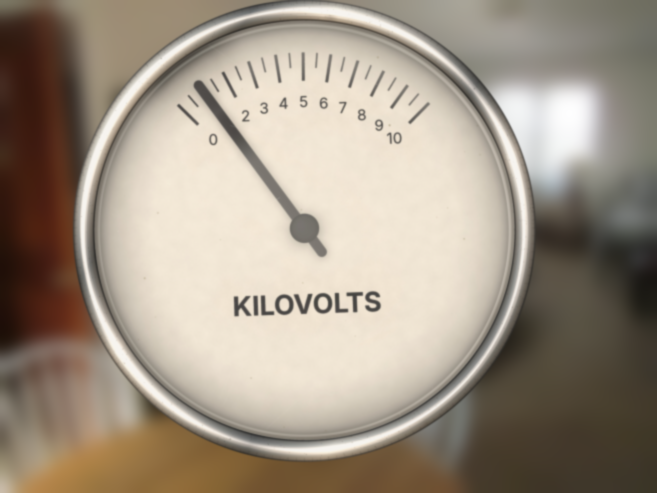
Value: **1** kV
